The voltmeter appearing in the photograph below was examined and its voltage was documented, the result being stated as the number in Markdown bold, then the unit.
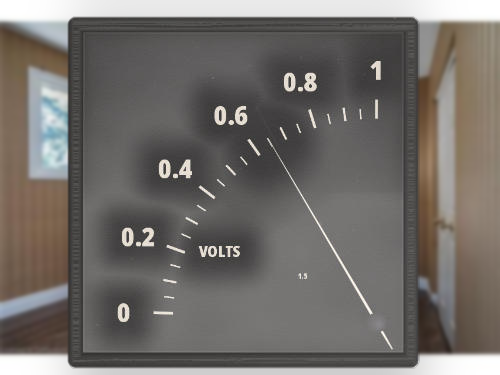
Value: **0.65** V
